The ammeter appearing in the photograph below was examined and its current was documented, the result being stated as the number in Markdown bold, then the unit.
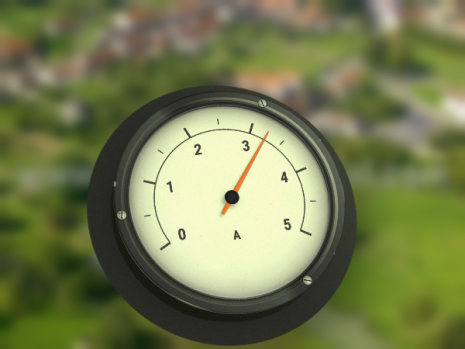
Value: **3.25** A
